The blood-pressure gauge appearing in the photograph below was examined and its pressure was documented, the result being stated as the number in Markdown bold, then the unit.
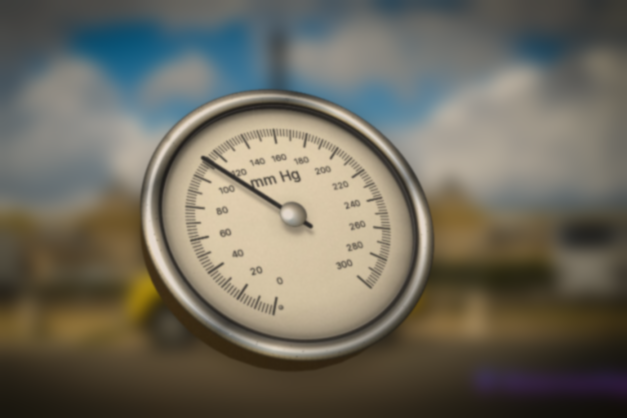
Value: **110** mmHg
